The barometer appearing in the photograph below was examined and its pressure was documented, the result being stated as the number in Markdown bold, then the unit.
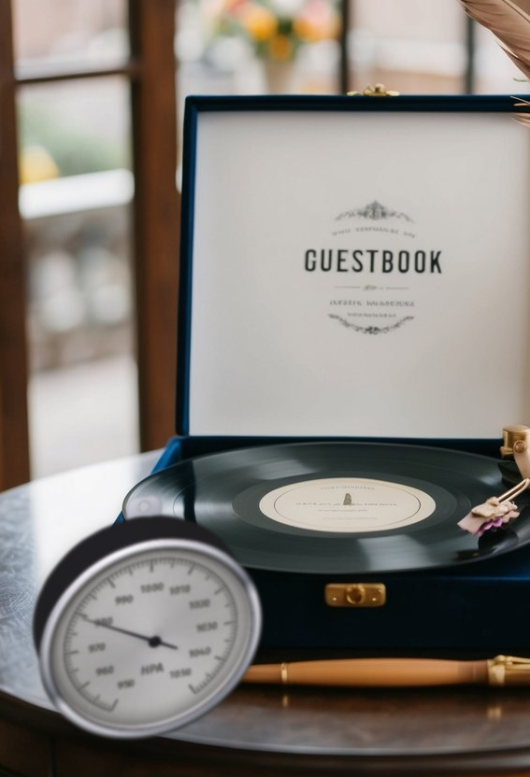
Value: **980** hPa
